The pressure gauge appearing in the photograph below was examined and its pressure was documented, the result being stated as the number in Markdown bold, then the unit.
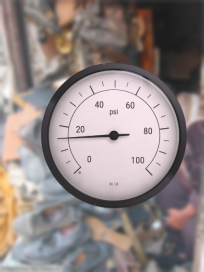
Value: **15** psi
